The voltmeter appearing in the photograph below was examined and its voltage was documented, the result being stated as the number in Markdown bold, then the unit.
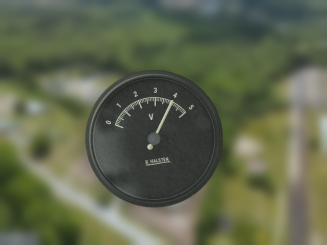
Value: **4** V
